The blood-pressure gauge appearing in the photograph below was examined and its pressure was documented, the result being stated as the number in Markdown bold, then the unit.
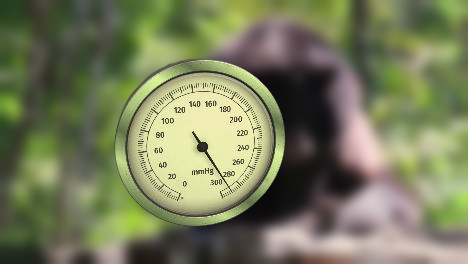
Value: **290** mmHg
